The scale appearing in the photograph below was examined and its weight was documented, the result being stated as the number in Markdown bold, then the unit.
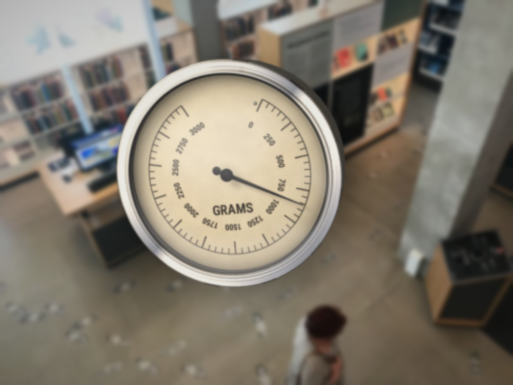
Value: **850** g
